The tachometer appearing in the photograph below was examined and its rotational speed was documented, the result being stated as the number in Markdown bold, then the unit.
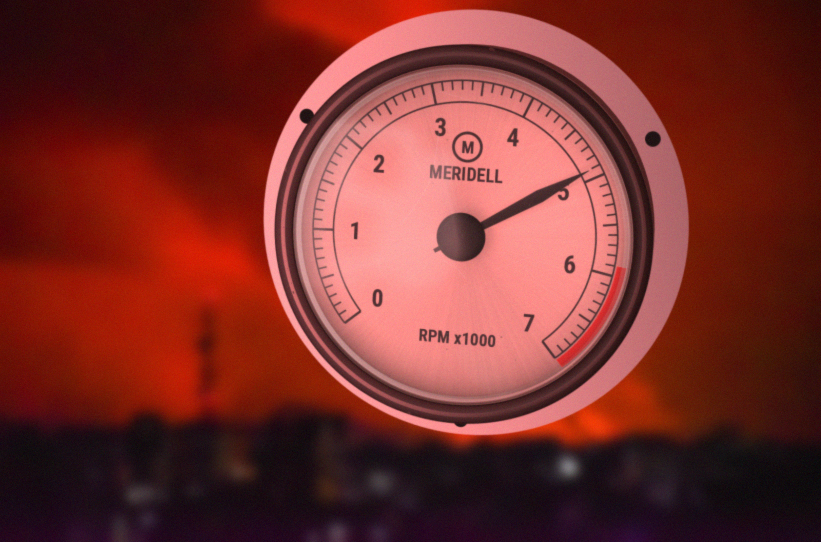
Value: **4900** rpm
